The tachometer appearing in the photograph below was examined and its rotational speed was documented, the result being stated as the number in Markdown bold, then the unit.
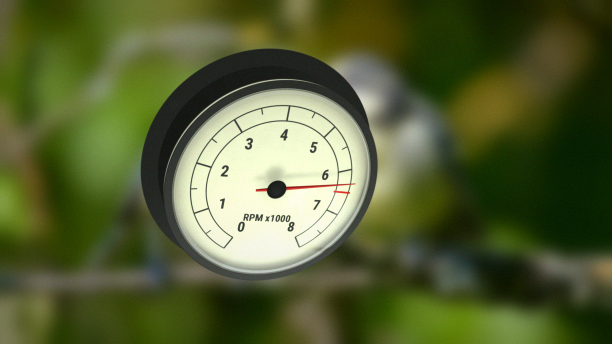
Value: **6250** rpm
